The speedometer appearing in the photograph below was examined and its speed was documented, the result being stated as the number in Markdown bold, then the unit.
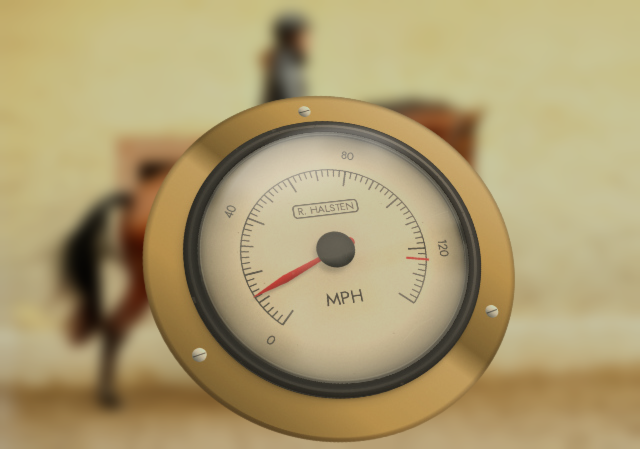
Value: **12** mph
